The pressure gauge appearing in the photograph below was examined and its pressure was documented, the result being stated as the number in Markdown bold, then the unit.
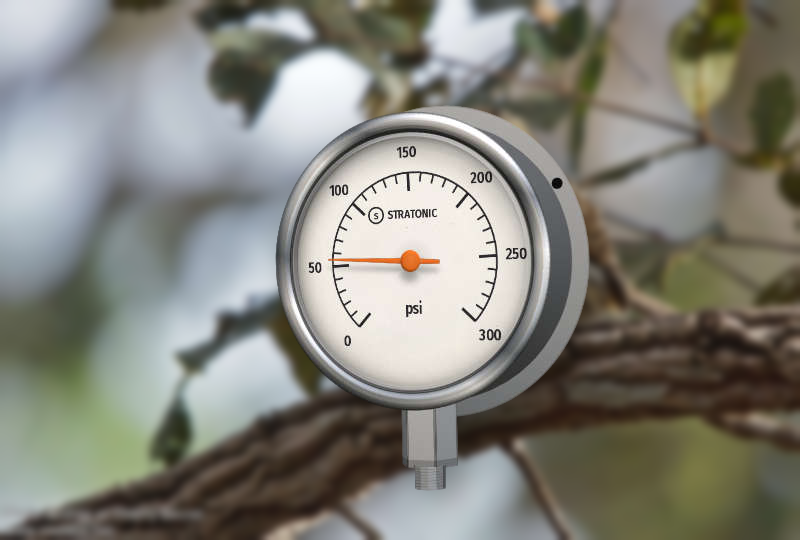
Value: **55** psi
